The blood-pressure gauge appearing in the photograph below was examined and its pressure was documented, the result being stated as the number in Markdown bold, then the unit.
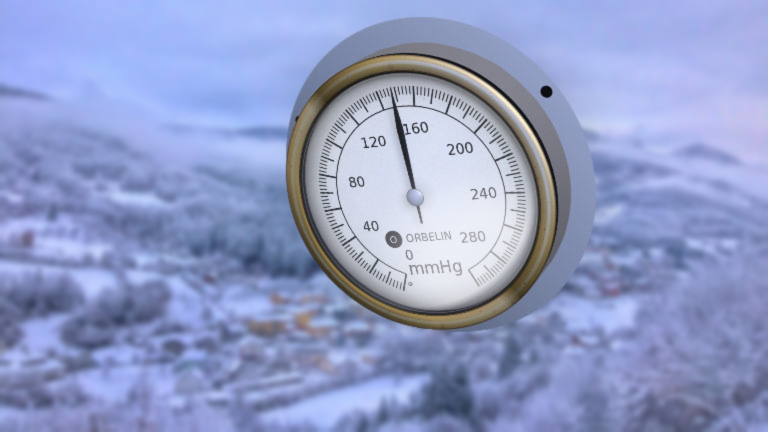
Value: **150** mmHg
